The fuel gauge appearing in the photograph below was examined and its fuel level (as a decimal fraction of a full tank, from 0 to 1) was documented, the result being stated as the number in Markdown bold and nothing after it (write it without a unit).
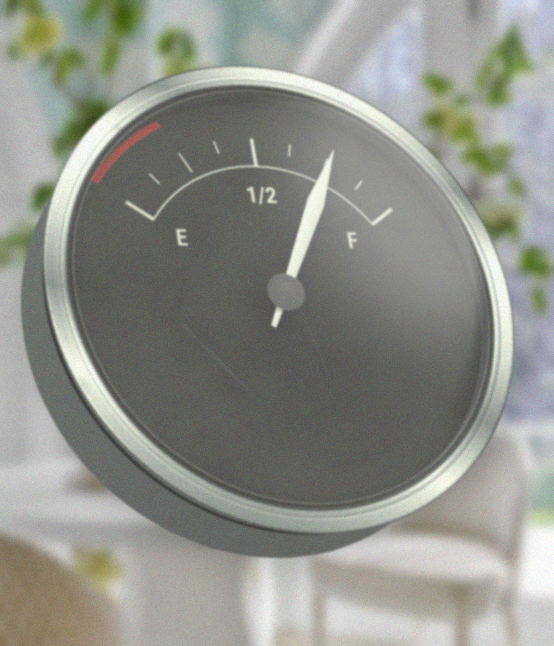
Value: **0.75**
